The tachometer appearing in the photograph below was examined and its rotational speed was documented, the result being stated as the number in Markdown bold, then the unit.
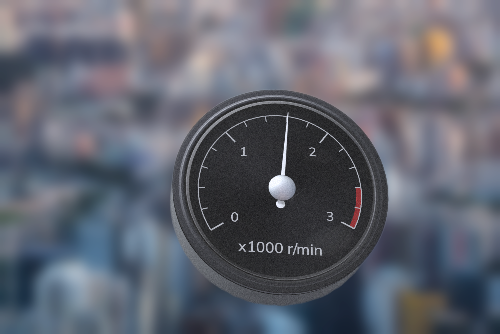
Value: **1600** rpm
